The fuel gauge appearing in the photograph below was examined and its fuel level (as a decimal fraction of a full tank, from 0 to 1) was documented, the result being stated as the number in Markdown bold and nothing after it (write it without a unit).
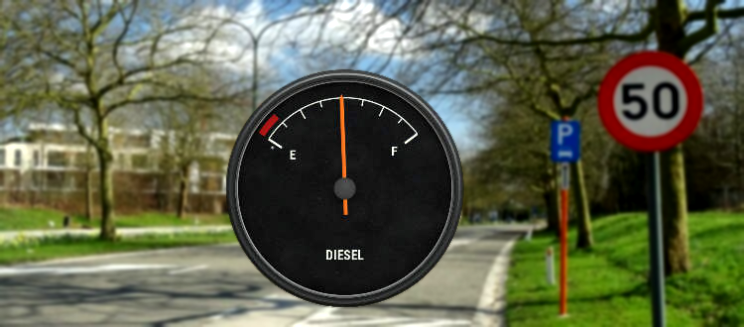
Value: **0.5**
